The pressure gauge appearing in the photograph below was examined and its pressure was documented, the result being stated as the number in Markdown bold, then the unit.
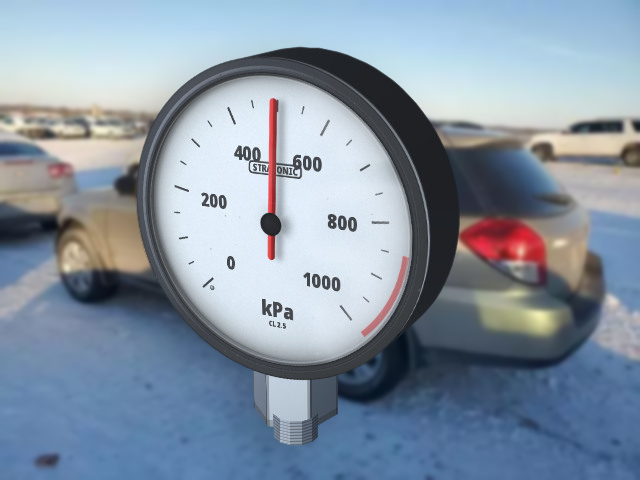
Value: **500** kPa
